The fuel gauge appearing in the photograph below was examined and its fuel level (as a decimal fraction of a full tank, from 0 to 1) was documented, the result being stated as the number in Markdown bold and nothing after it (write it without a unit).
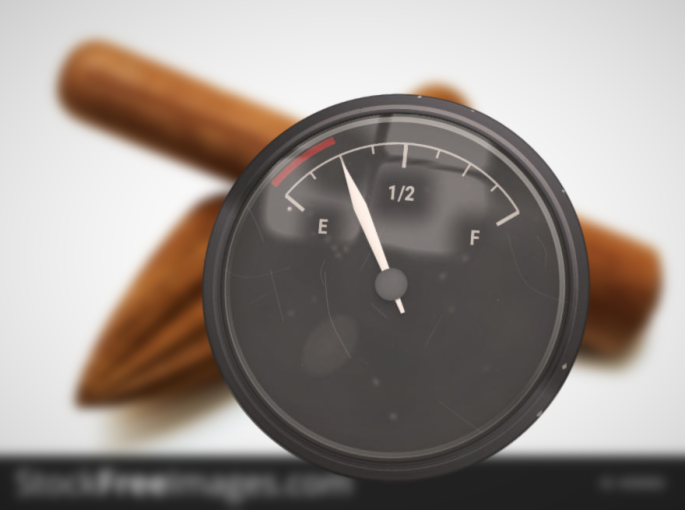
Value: **0.25**
